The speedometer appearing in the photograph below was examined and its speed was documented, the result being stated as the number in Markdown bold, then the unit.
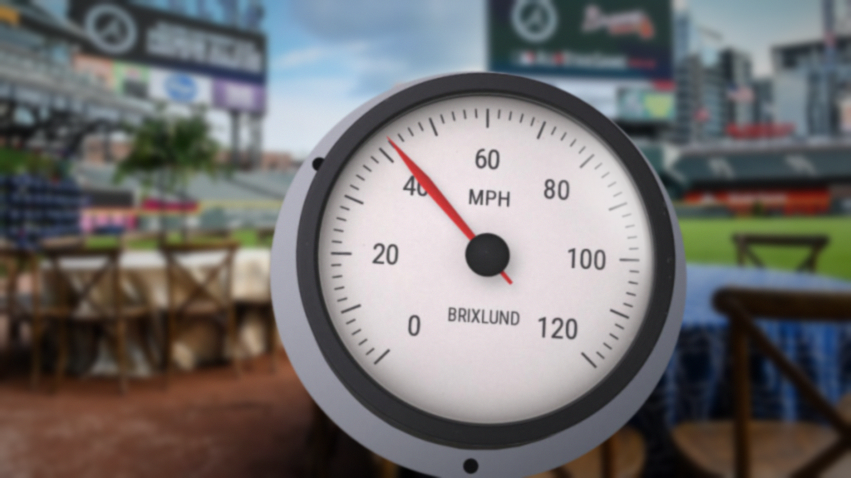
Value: **42** mph
